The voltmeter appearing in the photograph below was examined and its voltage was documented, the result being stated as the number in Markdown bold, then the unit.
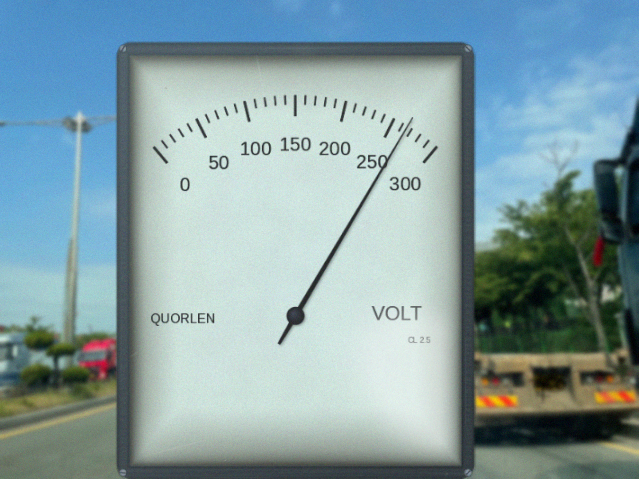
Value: **265** V
